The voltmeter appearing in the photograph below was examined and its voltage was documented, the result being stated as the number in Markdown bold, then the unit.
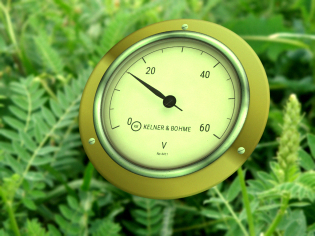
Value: **15** V
